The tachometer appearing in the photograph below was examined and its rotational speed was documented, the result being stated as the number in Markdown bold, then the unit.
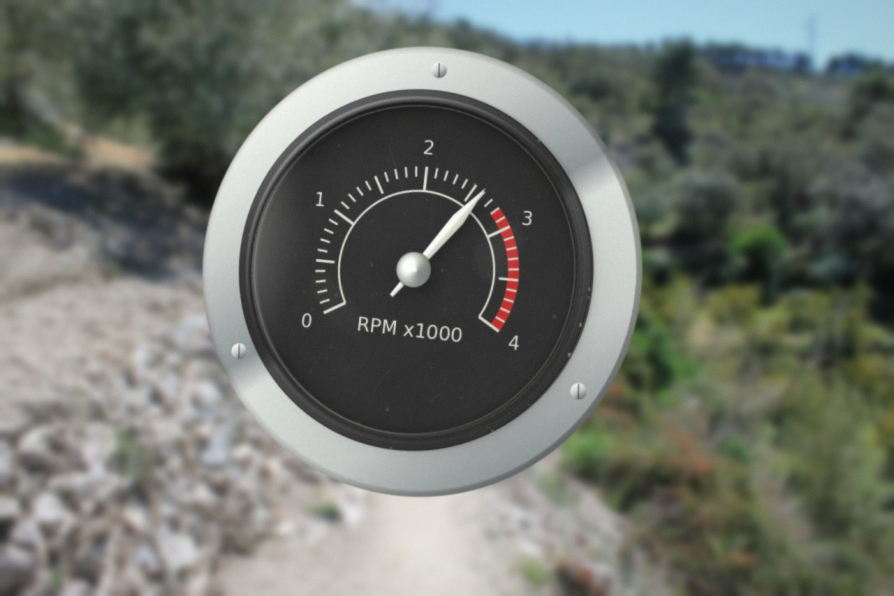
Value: **2600** rpm
